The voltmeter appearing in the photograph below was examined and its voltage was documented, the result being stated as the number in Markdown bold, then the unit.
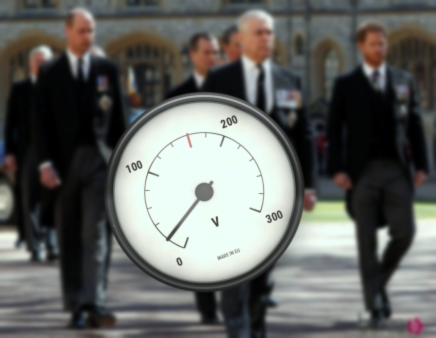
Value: **20** V
